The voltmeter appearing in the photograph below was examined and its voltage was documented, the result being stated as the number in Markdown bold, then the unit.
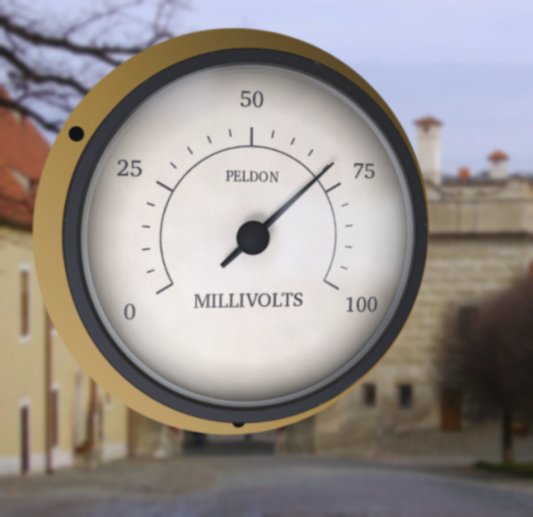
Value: **70** mV
